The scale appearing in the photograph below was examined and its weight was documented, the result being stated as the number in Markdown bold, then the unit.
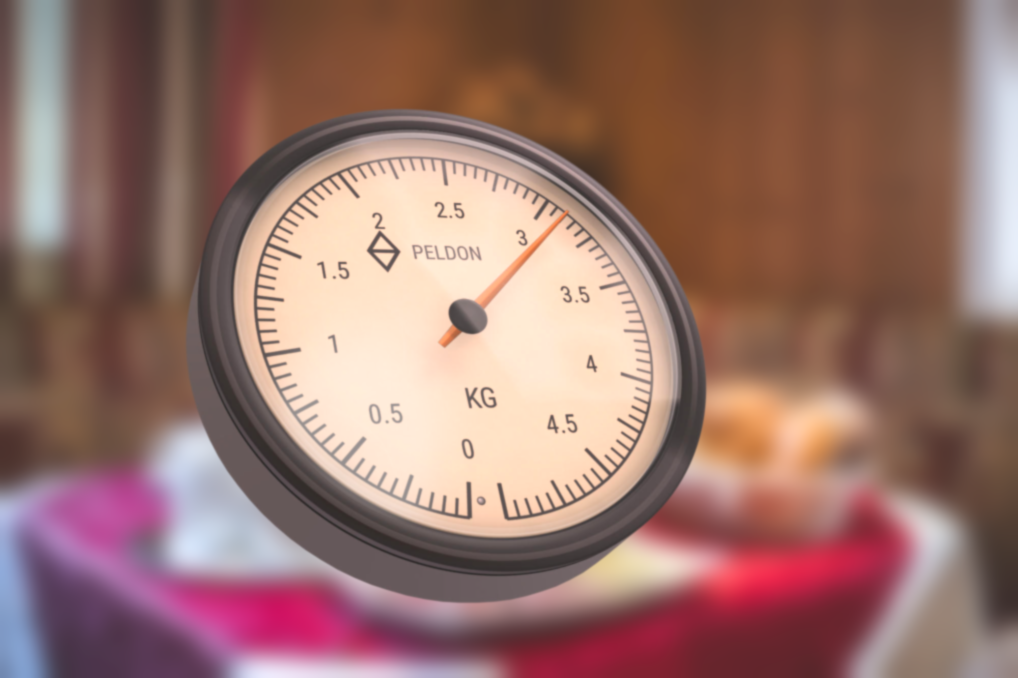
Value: **3.1** kg
